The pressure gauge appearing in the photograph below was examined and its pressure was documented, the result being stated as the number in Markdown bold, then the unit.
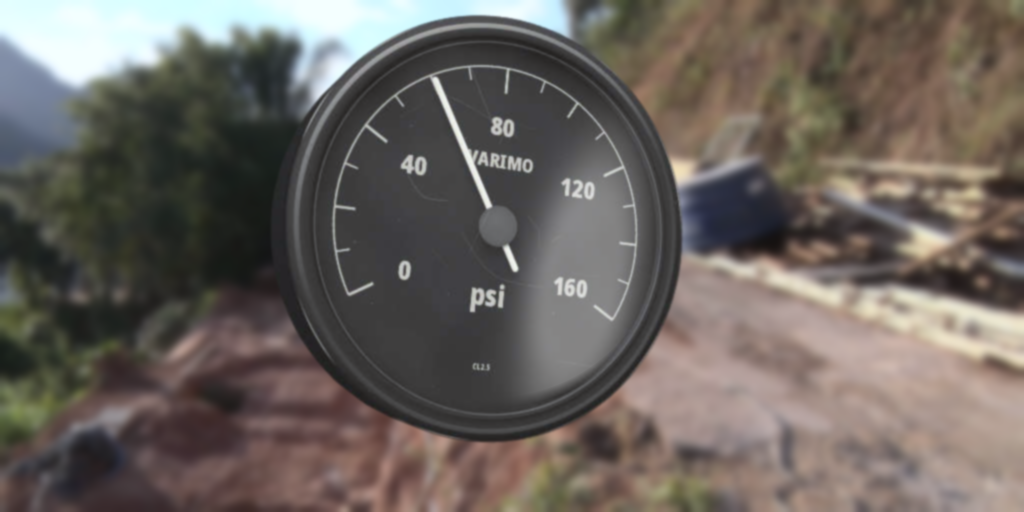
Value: **60** psi
